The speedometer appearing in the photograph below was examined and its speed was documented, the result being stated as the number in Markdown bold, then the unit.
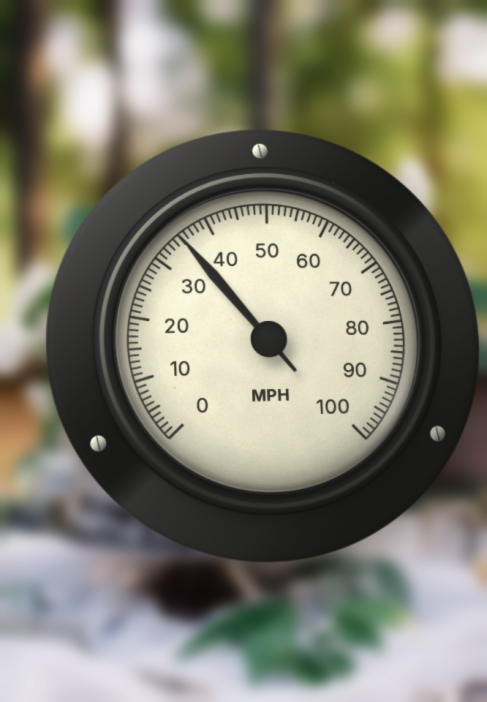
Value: **35** mph
